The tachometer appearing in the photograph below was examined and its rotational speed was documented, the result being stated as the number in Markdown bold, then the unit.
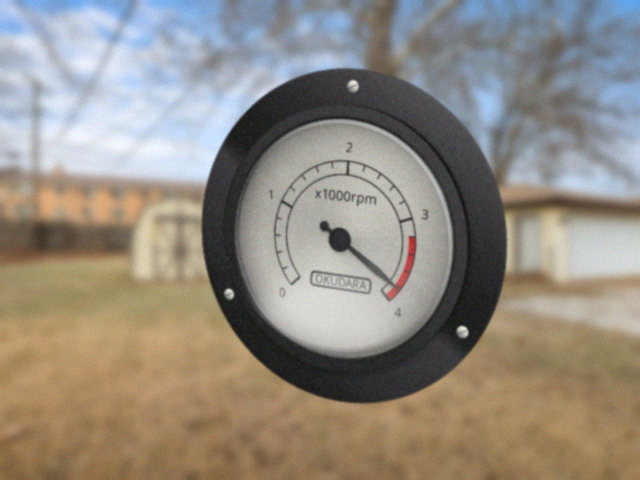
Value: **3800** rpm
